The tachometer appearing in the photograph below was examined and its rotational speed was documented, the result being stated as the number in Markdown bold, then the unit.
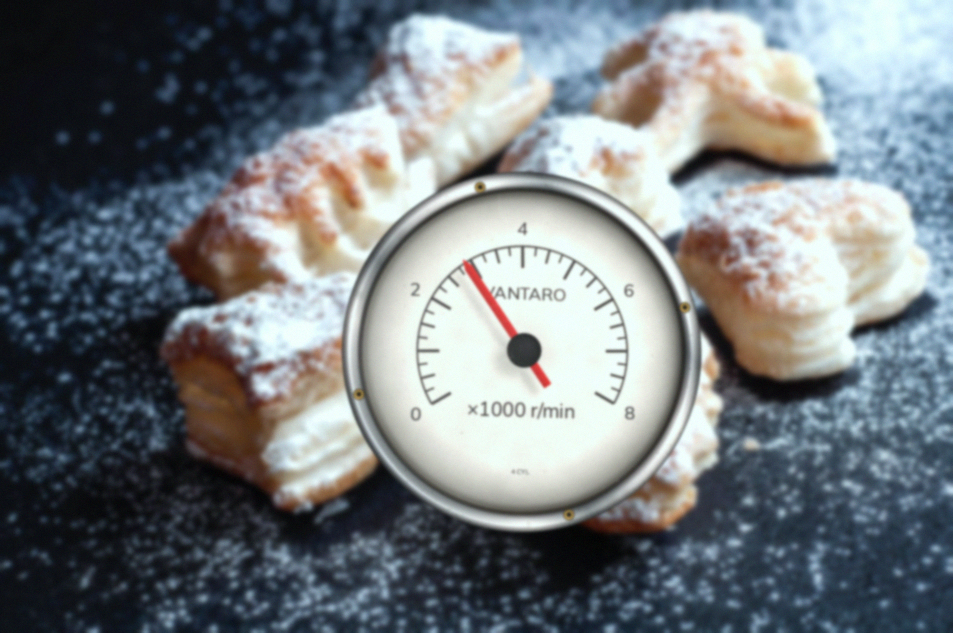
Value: **2875** rpm
